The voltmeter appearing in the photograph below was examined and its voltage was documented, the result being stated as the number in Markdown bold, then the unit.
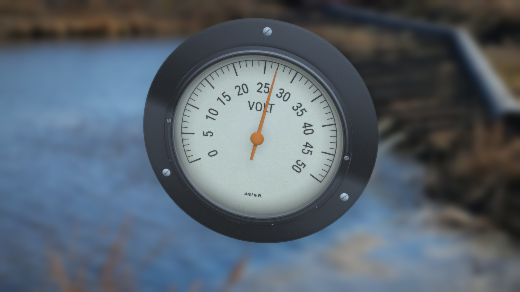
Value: **27** V
